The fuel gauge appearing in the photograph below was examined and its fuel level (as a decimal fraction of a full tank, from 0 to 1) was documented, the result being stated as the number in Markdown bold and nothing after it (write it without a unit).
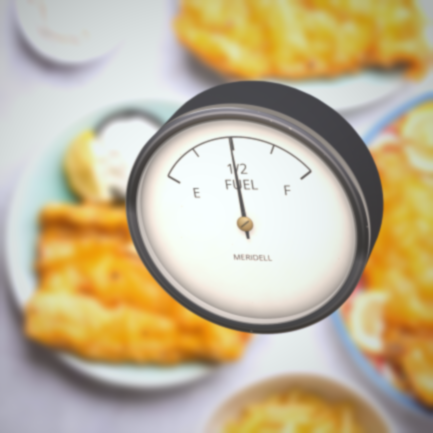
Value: **0.5**
